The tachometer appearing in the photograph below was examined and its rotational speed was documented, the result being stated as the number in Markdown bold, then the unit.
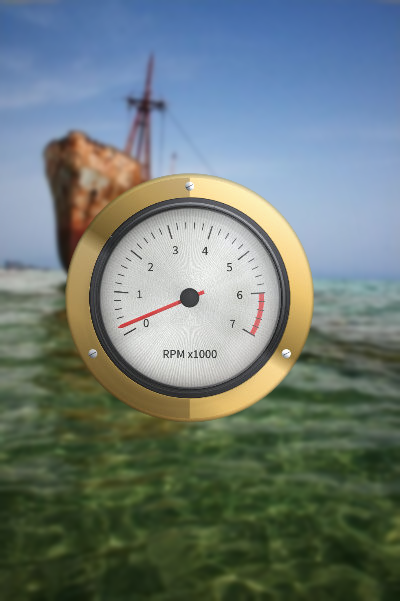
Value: **200** rpm
